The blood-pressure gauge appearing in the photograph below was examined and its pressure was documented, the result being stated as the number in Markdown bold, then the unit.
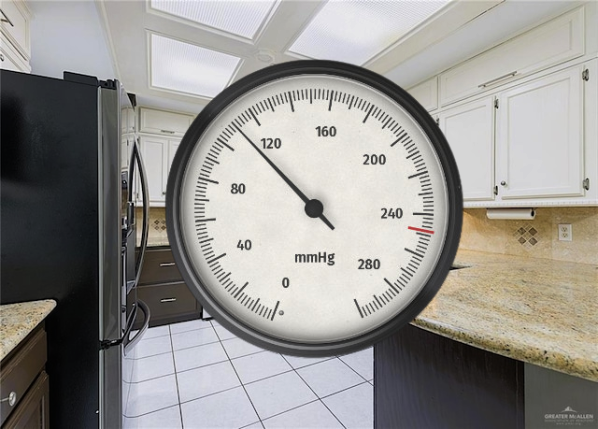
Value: **110** mmHg
